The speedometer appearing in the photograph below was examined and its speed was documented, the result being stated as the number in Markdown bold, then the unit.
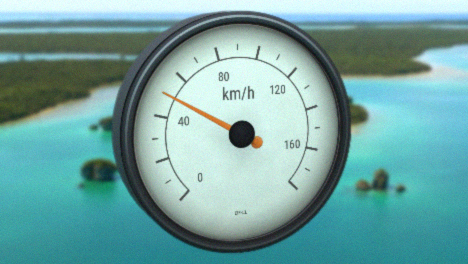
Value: **50** km/h
